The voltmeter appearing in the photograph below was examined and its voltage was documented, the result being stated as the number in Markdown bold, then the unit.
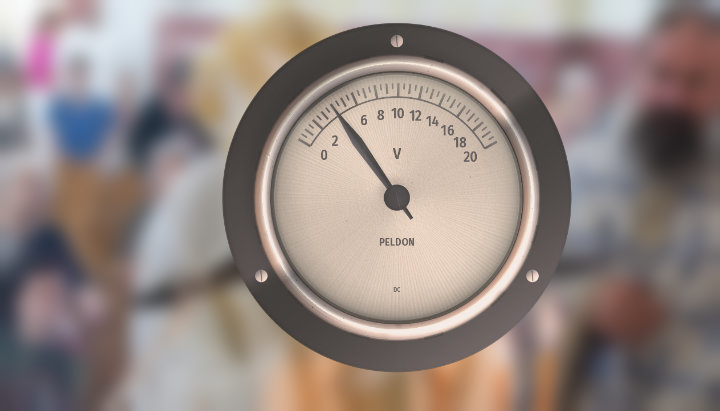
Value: **4** V
